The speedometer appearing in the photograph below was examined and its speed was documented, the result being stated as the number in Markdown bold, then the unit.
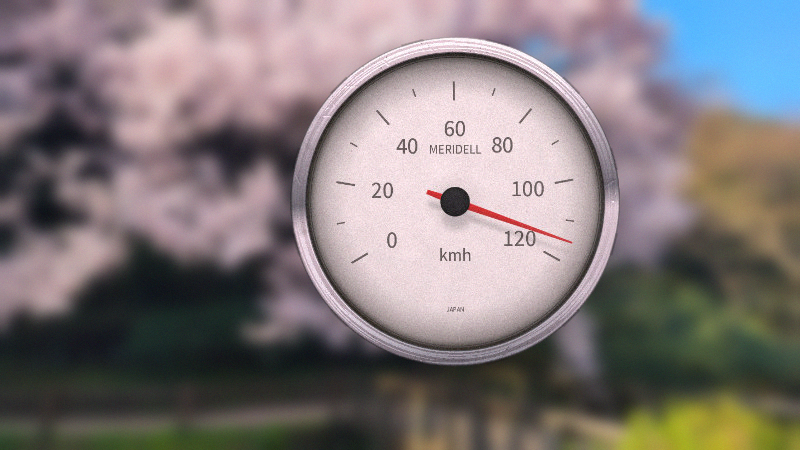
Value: **115** km/h
